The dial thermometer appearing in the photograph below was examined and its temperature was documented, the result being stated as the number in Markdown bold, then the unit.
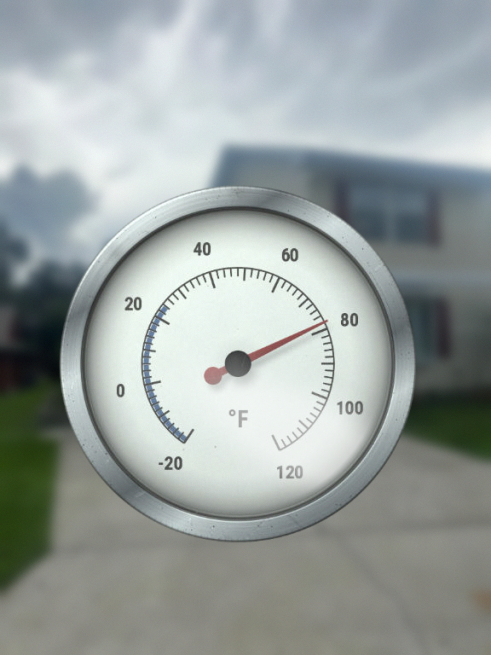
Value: **78** °F
